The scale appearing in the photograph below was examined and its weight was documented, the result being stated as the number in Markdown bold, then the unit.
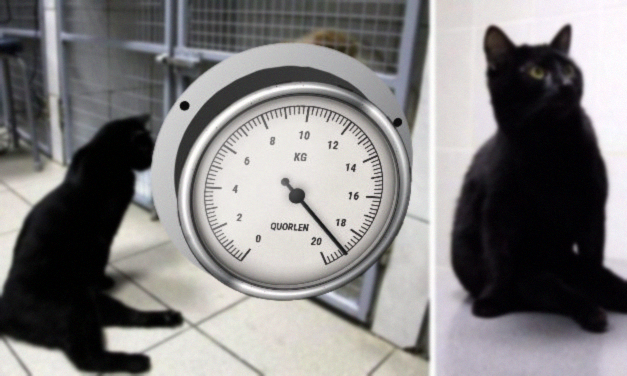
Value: **19** kg
